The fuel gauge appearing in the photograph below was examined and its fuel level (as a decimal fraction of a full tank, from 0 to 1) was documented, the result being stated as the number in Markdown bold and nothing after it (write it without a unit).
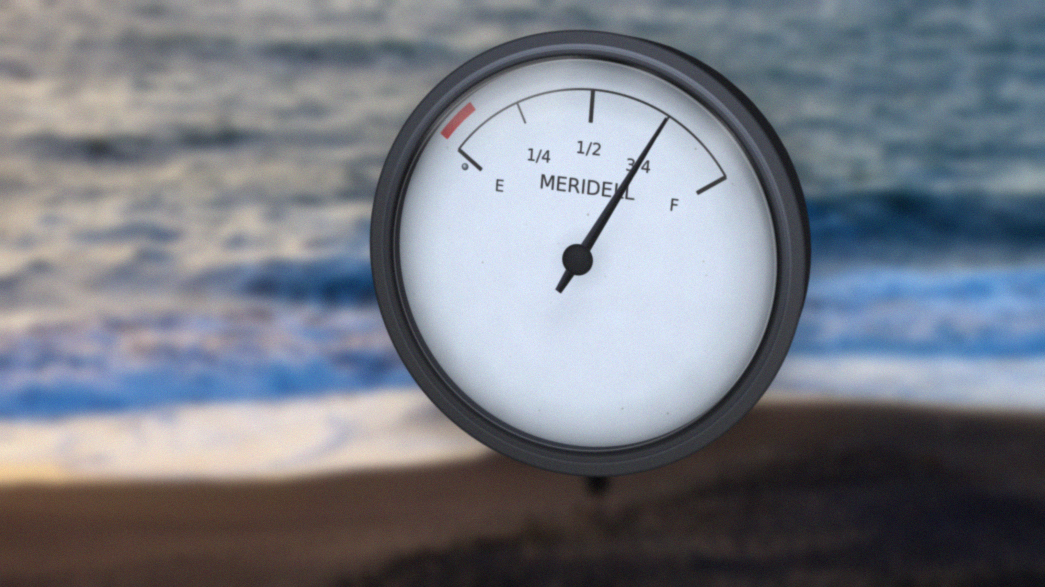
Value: **0.75**
